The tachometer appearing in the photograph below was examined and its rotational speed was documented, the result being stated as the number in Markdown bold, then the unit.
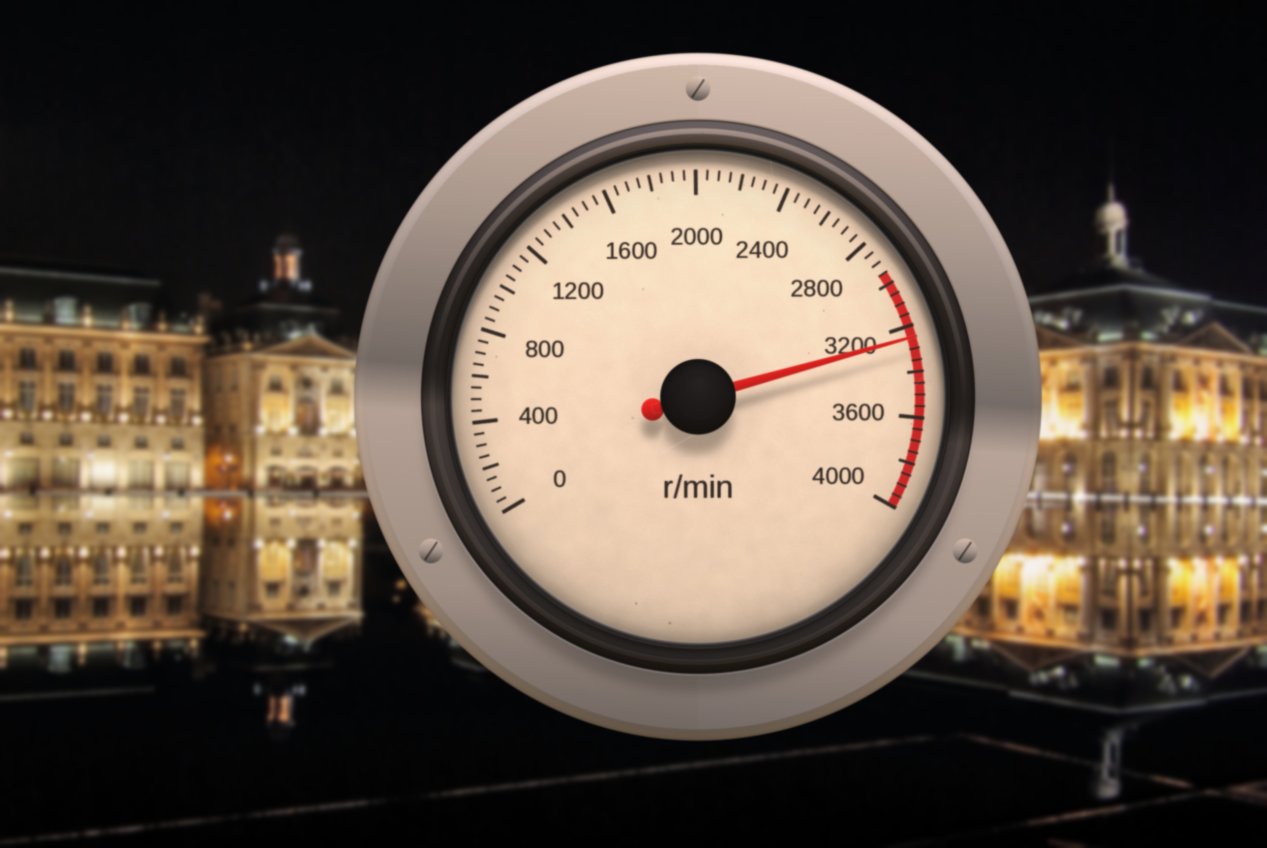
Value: **3250** rpm
